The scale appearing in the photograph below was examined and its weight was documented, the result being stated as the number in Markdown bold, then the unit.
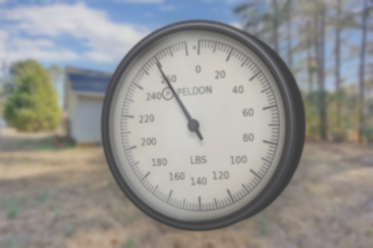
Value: **260** lb
